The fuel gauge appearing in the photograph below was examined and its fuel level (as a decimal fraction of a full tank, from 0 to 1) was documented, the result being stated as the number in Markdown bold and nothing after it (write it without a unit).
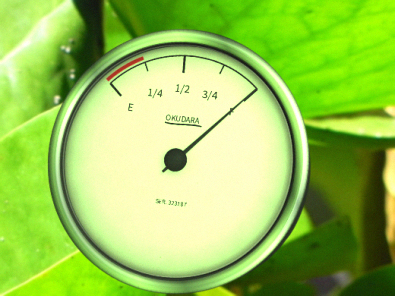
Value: **1**
